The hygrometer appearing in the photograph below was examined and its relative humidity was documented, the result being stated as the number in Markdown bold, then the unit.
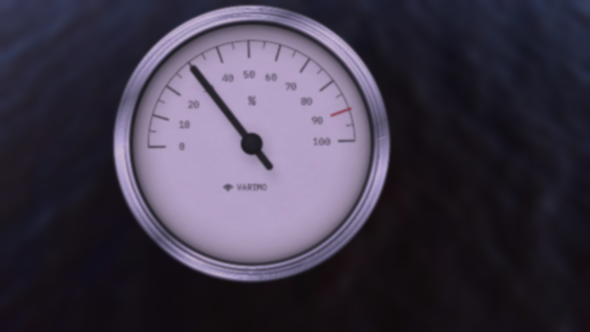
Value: **30** %
